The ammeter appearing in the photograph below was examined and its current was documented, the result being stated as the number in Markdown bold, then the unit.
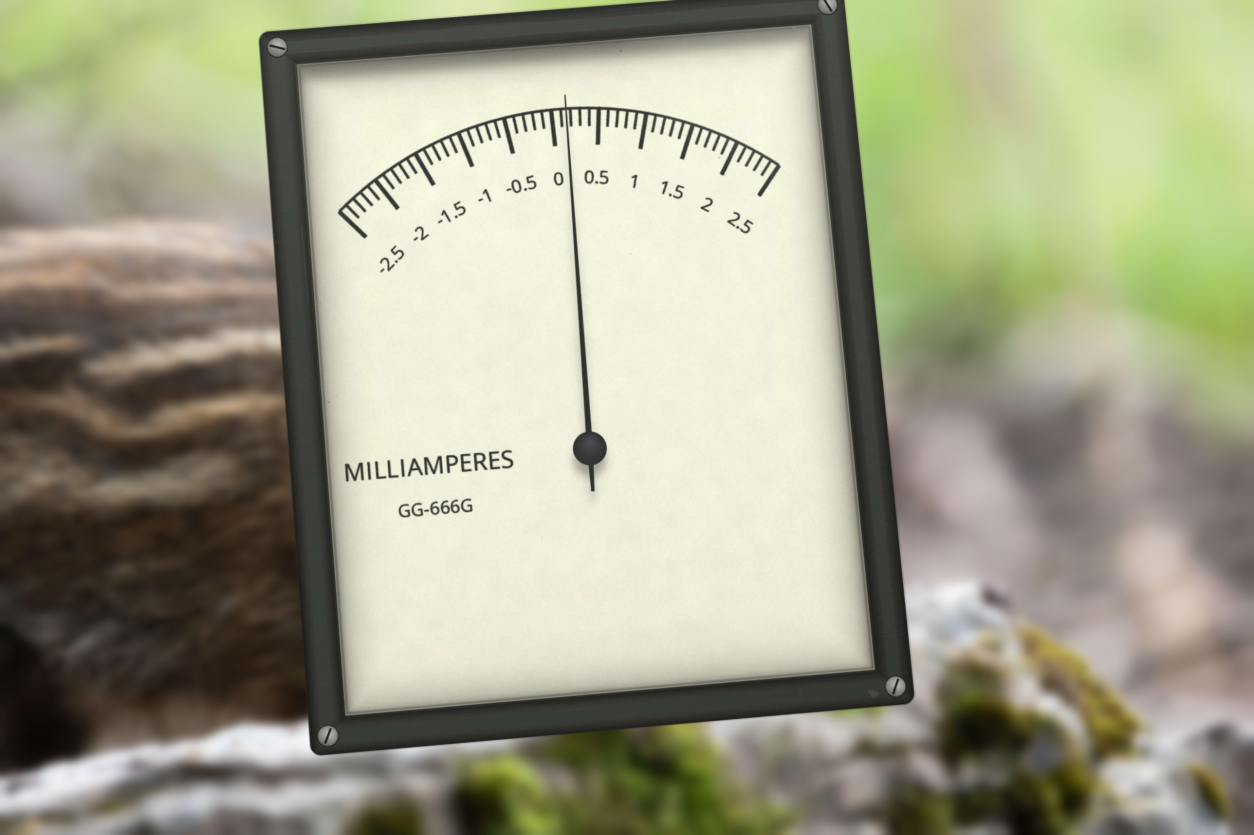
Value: **0.15** mA
